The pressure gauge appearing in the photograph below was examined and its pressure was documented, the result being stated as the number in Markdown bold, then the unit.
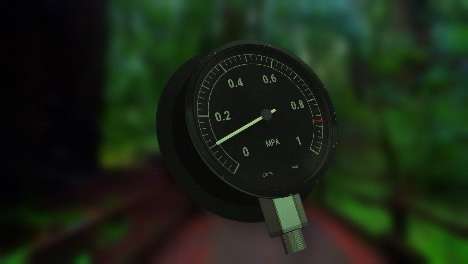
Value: **0.1** MPa
